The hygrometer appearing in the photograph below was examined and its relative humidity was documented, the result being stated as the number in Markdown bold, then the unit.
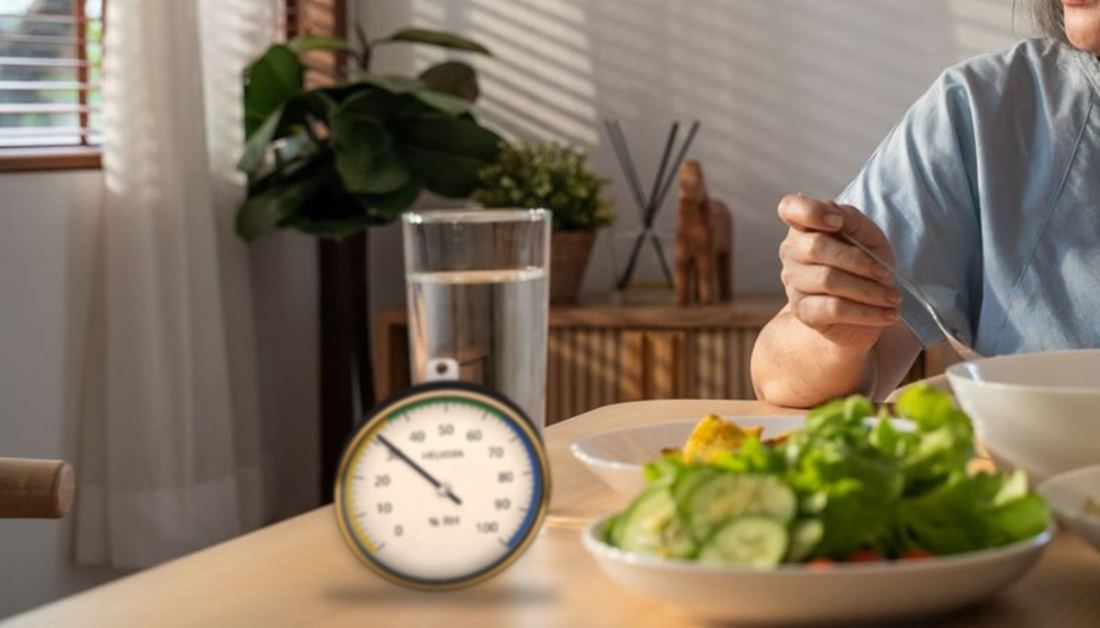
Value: **32** %
